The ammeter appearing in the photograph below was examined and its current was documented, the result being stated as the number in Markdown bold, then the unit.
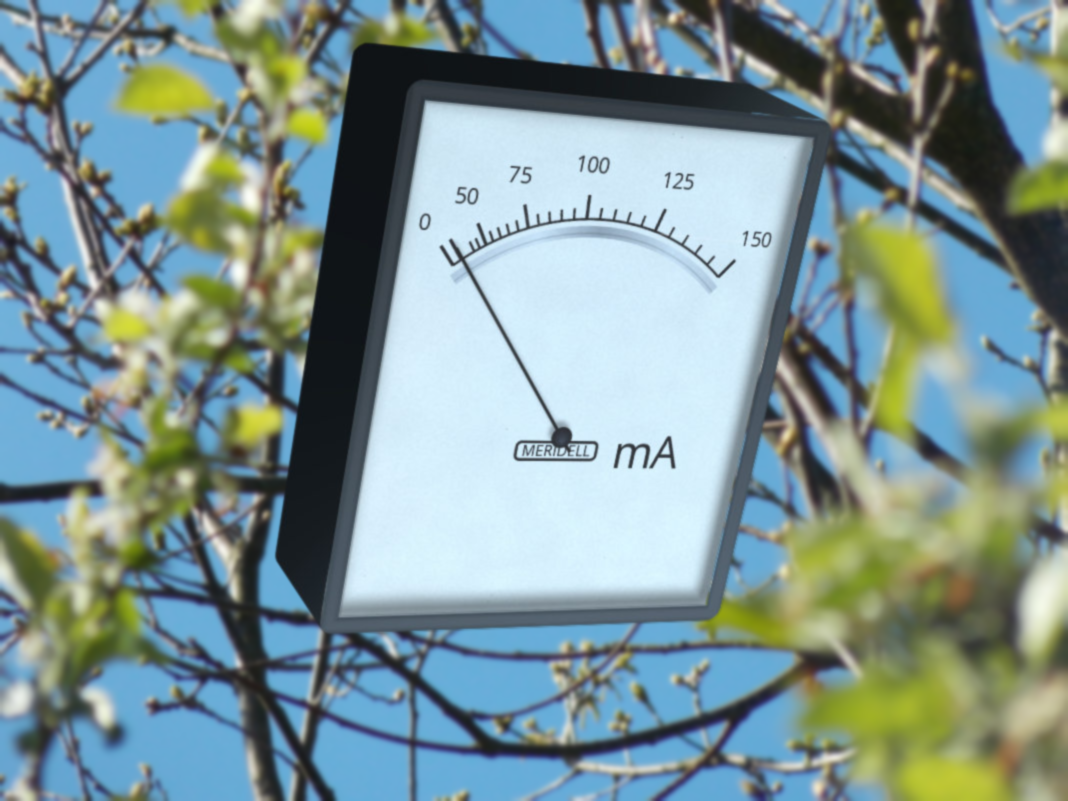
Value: **25** mA
